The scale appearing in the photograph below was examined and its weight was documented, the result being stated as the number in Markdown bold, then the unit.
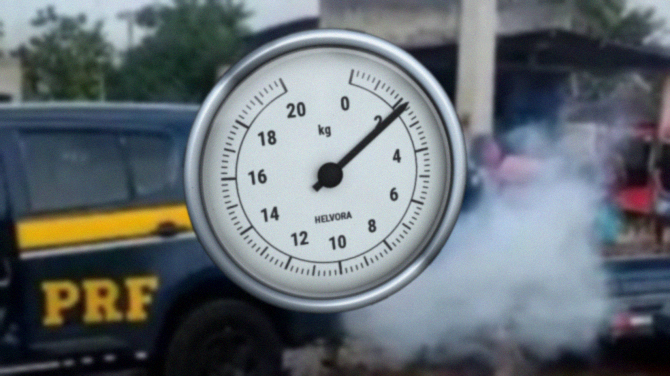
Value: **2.2** kg
